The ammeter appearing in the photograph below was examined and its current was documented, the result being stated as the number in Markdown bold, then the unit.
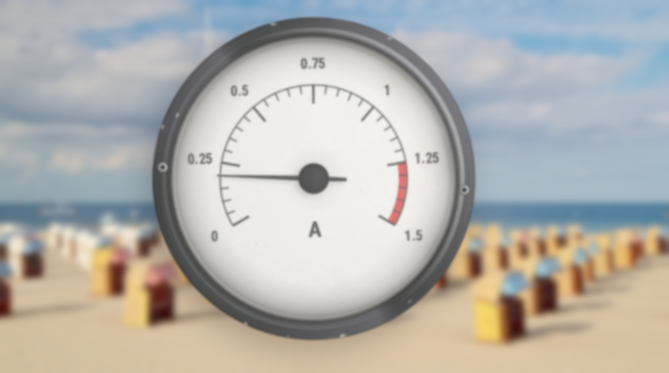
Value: **0.2** A
